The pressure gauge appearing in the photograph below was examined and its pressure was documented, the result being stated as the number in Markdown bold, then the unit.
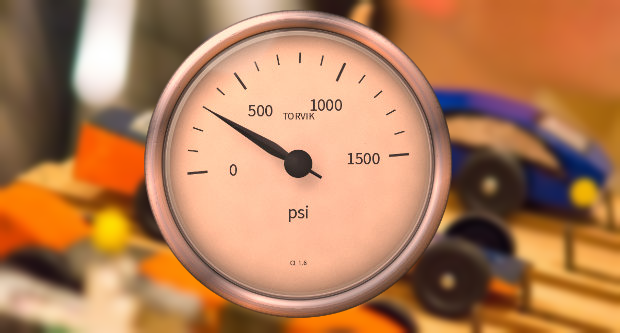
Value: **300** psi
